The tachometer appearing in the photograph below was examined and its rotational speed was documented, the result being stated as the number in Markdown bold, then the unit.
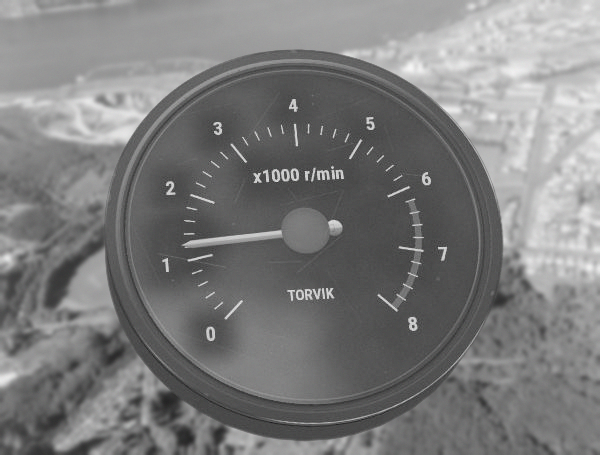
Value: **1200** rpm
